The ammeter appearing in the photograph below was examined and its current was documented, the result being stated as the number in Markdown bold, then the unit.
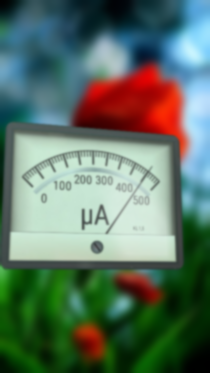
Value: **450** µA
